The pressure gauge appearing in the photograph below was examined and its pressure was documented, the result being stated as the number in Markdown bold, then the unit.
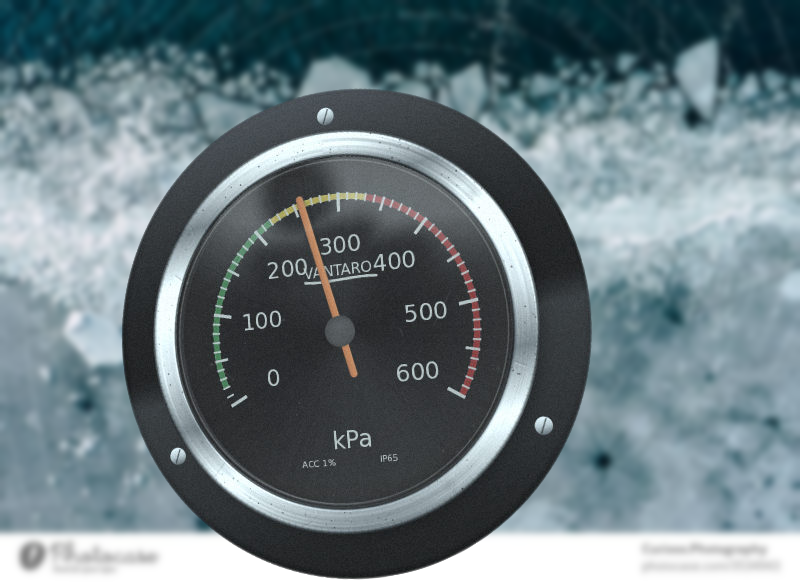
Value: **260** kPa
